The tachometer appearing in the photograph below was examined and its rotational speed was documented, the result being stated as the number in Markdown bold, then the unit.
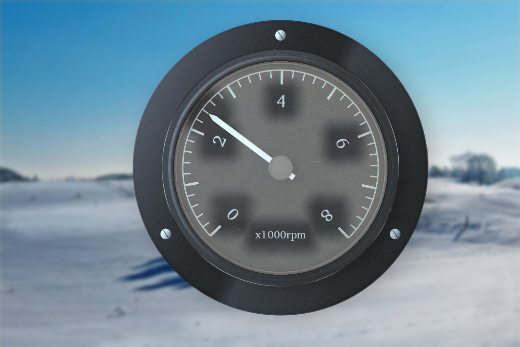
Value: **2400** rpm
